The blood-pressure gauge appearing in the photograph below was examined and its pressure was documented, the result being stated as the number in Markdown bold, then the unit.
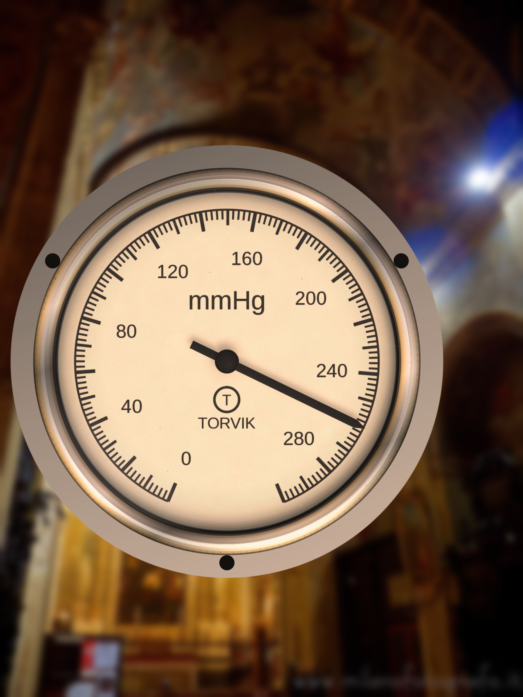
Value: **260** mmHg
